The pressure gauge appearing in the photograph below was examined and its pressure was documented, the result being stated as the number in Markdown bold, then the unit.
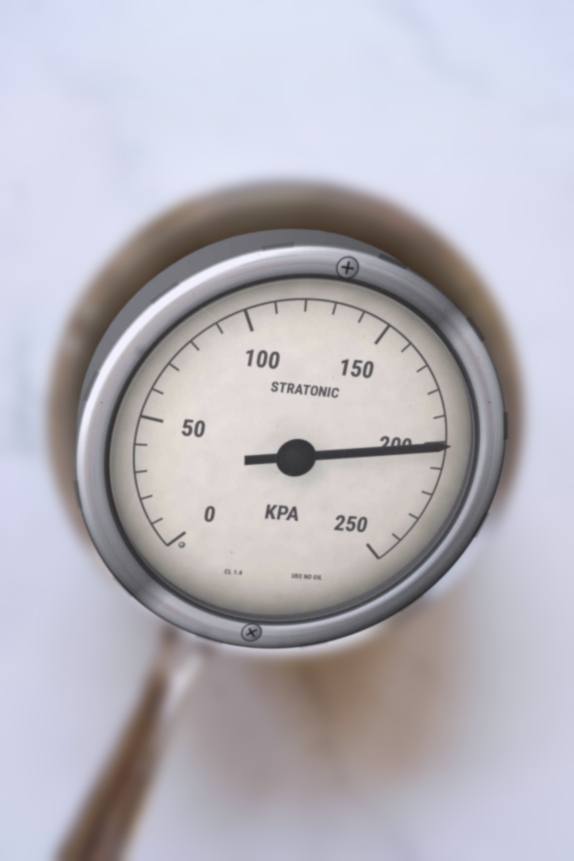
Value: **200** kPa
